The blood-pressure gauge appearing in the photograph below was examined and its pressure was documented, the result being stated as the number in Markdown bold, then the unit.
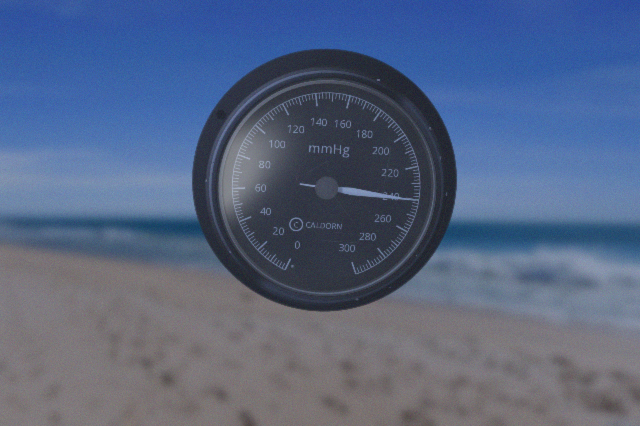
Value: **240** mmHg
